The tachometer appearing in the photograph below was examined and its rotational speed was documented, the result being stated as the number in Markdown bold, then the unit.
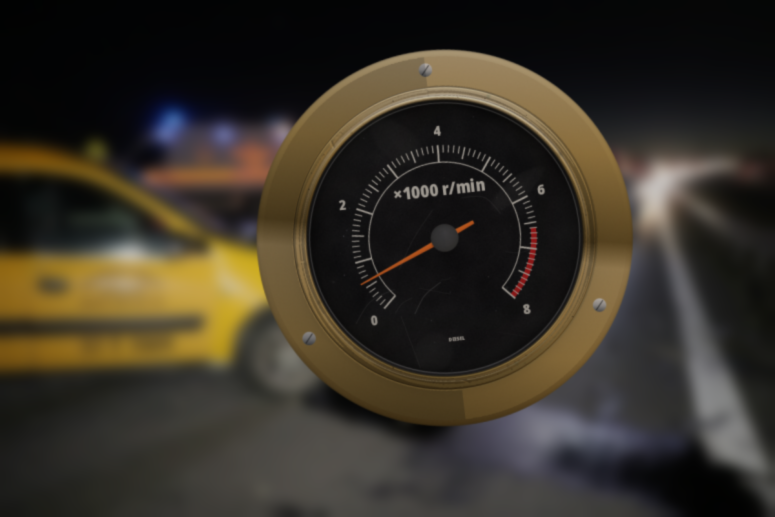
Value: **600** rpm
